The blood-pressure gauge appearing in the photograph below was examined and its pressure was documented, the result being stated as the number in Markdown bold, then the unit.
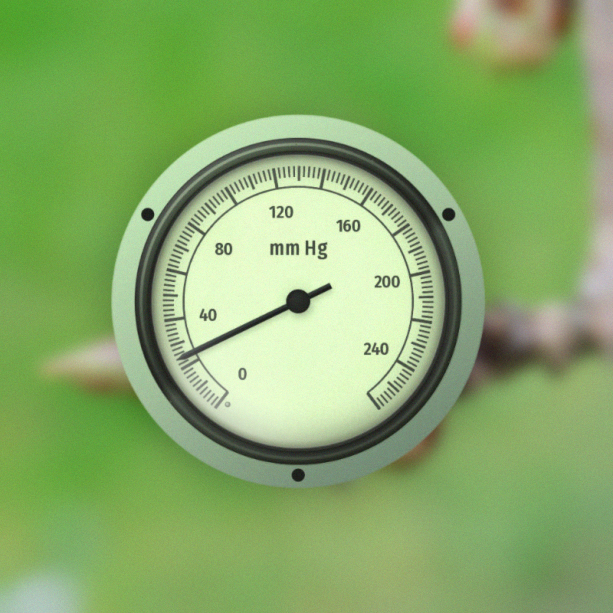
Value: **24** mmHg
